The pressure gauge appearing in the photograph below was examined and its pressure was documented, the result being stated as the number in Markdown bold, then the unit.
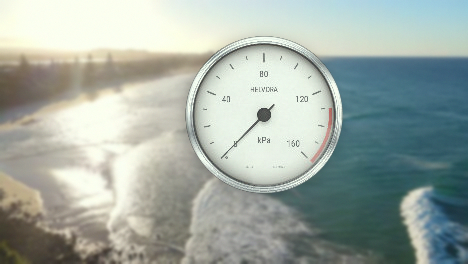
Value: **0** kPa
